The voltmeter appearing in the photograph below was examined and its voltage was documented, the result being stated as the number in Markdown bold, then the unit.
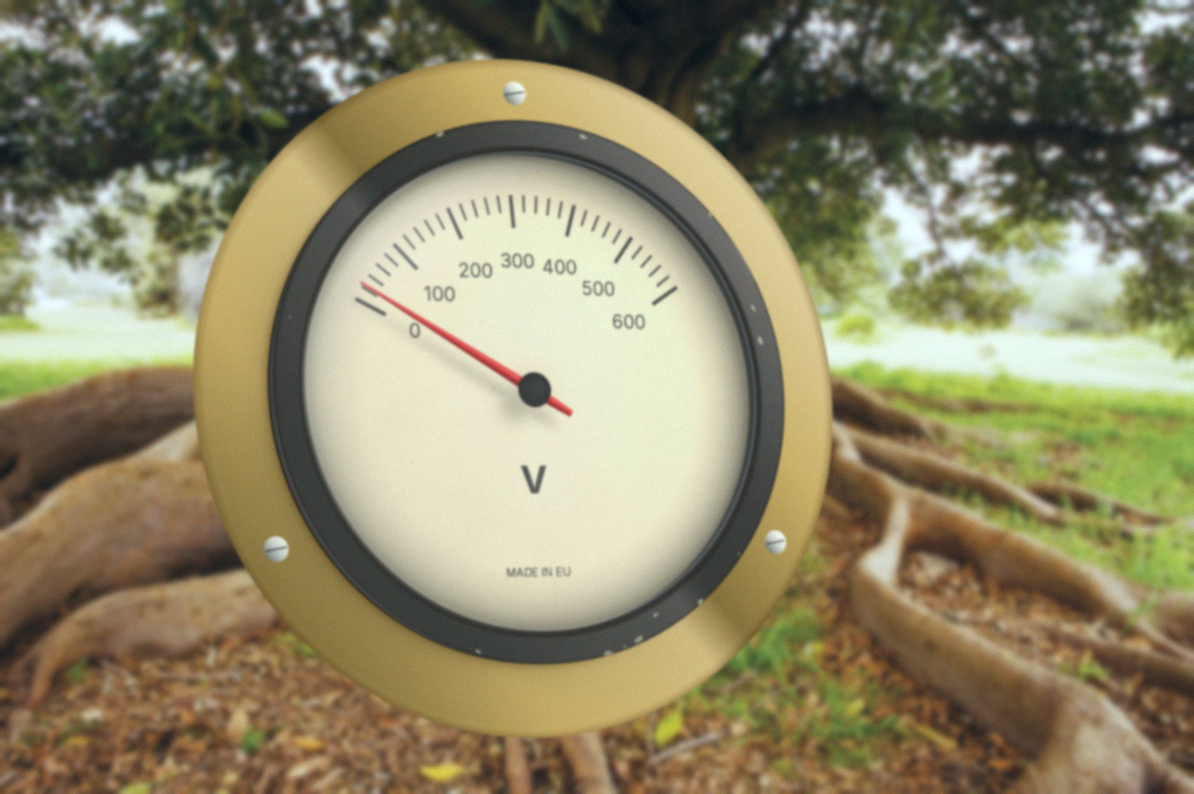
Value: **20** V
